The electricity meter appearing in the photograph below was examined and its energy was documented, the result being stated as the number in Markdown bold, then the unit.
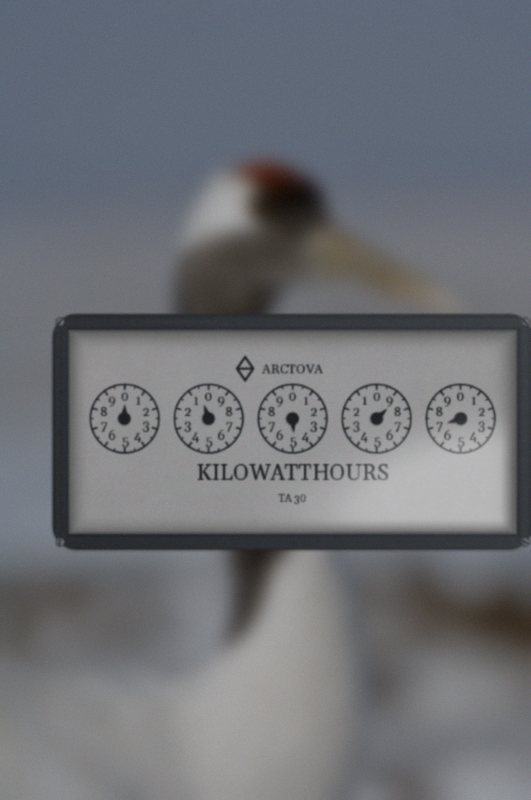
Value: **487** kWh
